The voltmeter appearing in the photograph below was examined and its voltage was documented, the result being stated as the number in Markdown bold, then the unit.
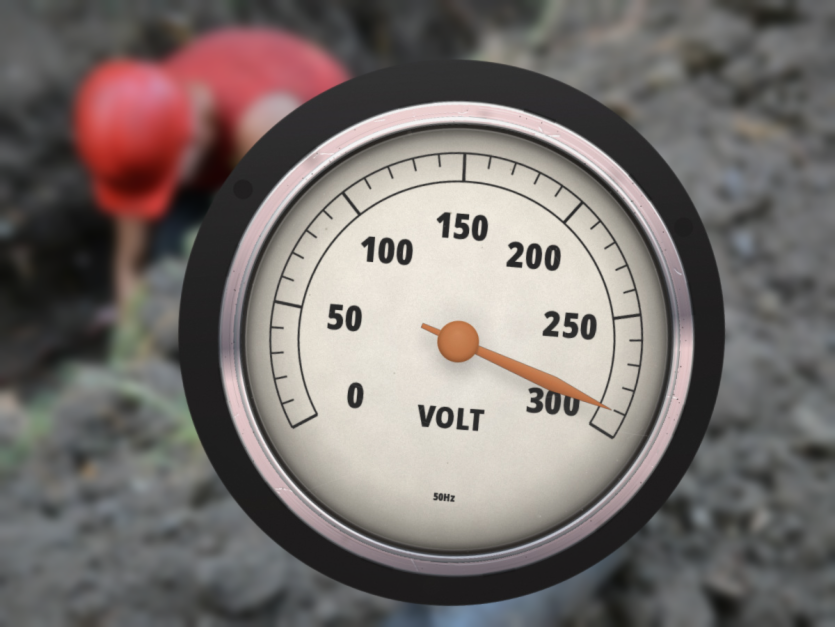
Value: **290** V
